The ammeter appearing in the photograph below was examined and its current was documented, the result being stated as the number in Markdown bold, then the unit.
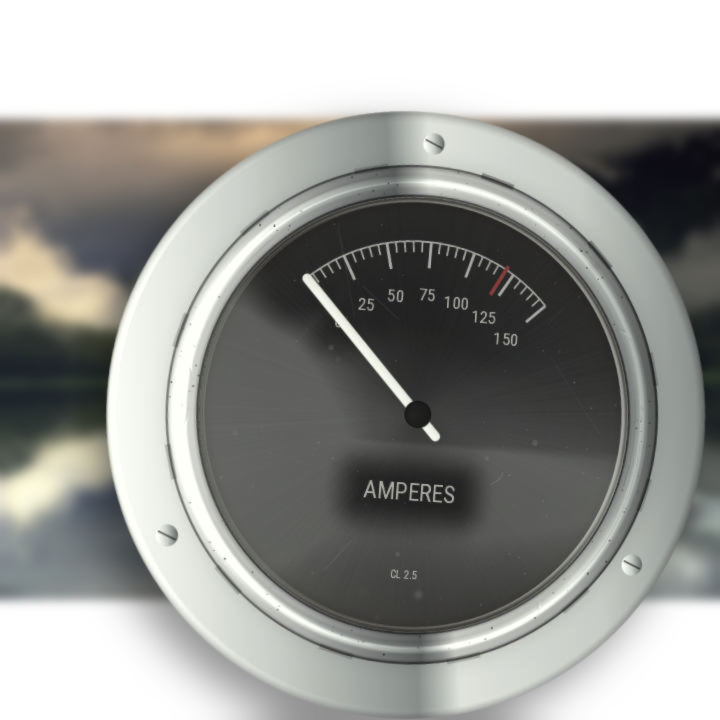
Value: **0** A
